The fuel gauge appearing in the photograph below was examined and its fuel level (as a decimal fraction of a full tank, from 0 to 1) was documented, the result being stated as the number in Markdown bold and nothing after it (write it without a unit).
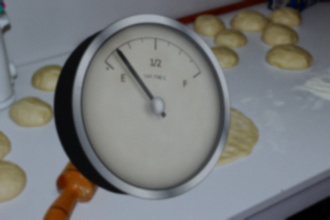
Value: **0.125**
